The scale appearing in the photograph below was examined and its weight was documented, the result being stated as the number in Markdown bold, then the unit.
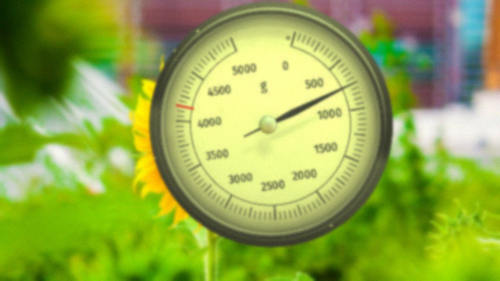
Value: **750** g
